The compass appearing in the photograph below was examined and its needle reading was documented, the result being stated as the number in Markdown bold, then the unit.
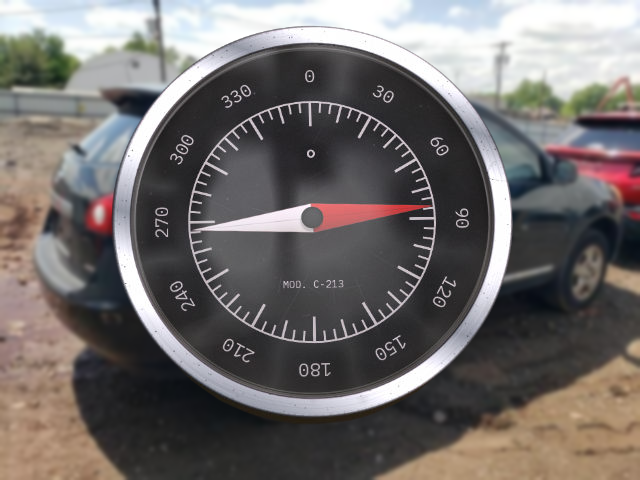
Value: **85** °
